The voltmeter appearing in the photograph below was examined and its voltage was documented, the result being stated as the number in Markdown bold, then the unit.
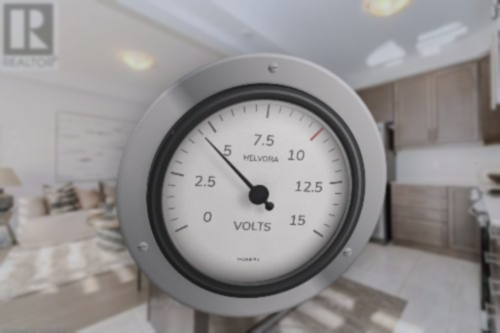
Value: **4.5** V
